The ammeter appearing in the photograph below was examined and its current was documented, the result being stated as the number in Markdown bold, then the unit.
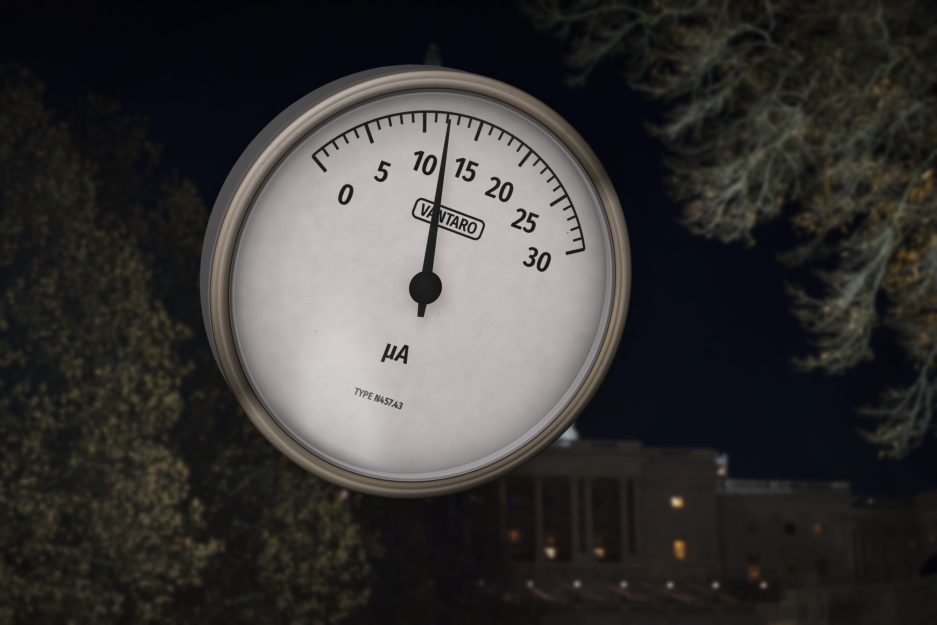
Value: **12** µA
